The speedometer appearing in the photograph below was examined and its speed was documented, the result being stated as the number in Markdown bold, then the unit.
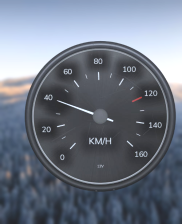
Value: **40** km/h
